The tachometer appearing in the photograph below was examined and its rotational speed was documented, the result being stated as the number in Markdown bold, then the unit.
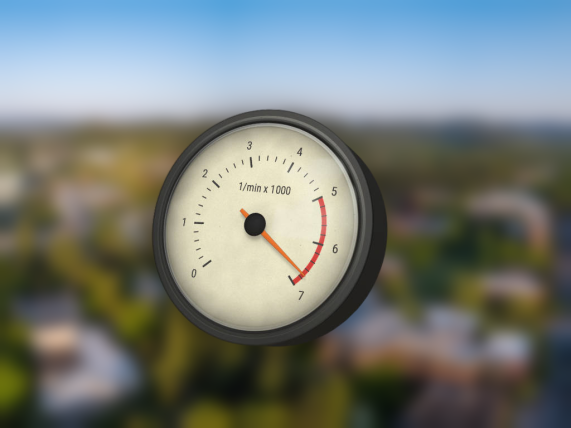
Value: **6700** rpm
